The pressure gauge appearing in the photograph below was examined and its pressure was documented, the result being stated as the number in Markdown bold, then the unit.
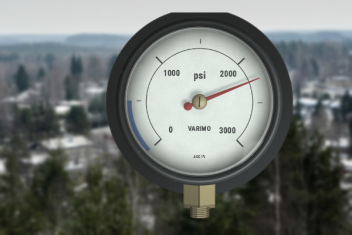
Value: **2250** psi
